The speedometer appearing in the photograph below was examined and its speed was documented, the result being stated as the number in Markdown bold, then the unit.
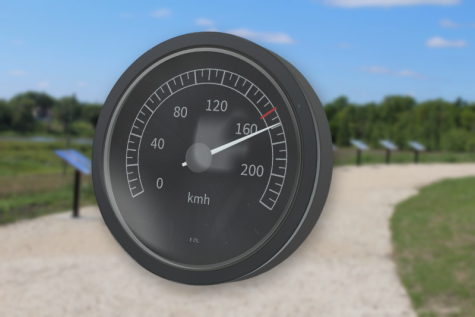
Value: **170** km/h
